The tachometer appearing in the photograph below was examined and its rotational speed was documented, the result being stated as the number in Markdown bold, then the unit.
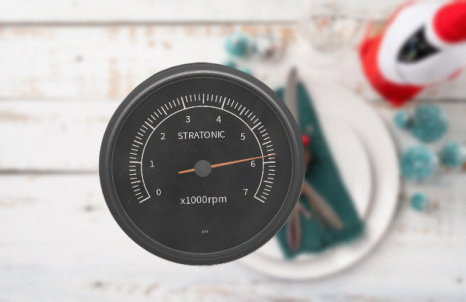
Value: **5800** rpm
